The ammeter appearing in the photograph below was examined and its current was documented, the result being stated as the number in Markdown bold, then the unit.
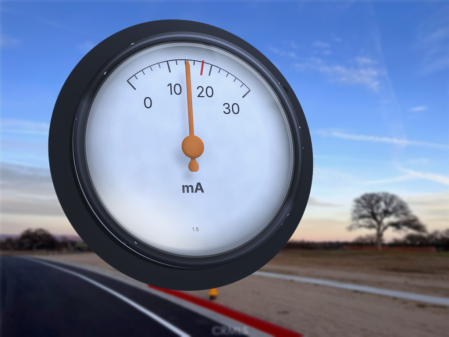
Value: **14** mA
